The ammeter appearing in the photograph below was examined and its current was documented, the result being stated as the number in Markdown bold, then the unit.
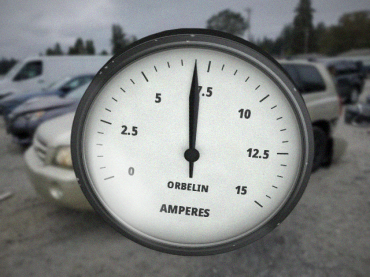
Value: **7** A
